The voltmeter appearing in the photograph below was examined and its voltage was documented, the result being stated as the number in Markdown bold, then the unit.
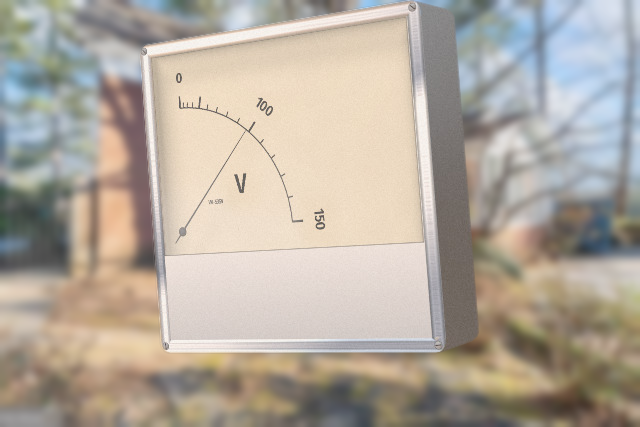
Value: **100** V
